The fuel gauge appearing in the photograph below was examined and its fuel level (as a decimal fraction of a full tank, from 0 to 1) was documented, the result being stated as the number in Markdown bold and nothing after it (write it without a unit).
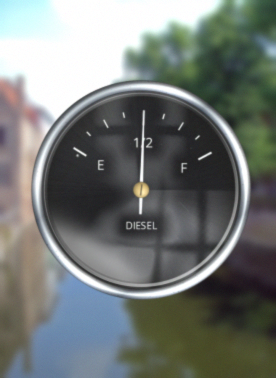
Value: **0.5**
